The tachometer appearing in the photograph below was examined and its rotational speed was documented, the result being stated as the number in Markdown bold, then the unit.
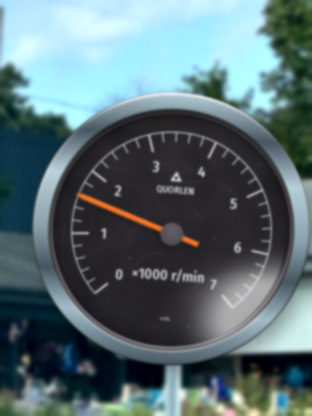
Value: **1600** rpm
